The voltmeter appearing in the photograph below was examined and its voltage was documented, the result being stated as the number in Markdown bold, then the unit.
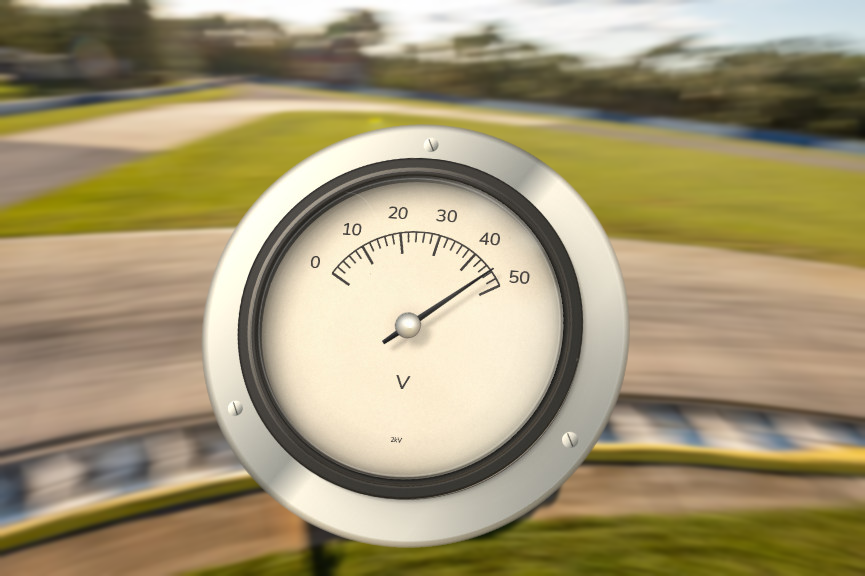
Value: **46** V
